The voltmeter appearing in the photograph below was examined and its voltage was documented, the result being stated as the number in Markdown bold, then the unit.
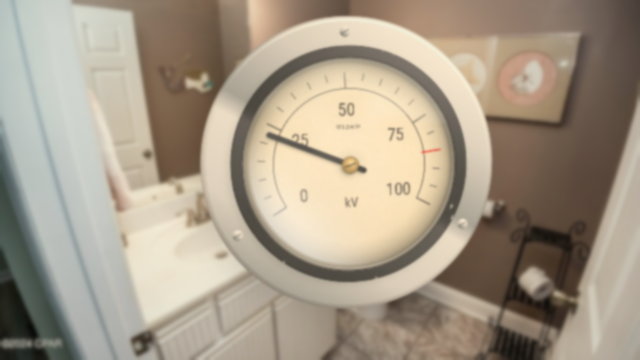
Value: **22.5** kV
